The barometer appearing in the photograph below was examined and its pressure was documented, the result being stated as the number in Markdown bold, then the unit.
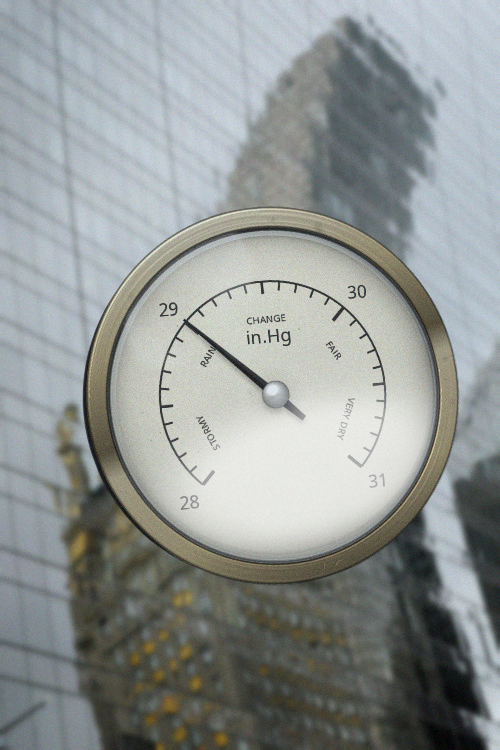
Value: **29** inHg
